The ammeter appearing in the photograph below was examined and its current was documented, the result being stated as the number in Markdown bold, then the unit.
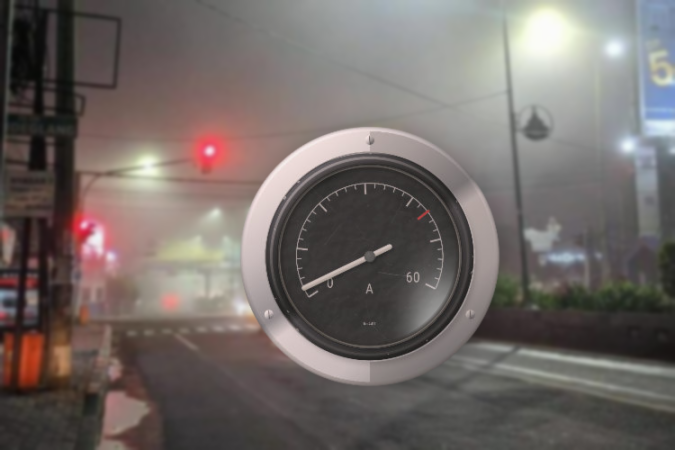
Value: **2** A
